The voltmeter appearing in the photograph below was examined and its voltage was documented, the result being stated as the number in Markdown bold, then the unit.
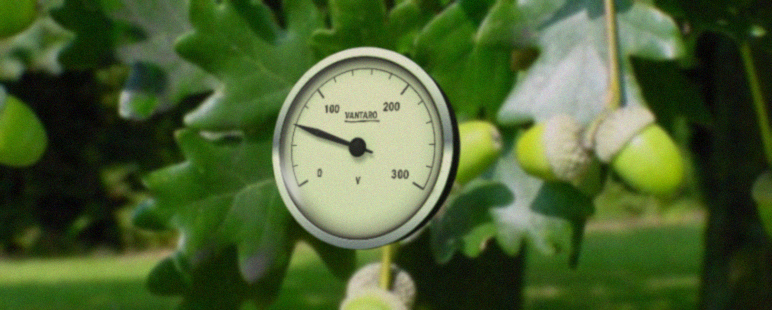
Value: **60** V
